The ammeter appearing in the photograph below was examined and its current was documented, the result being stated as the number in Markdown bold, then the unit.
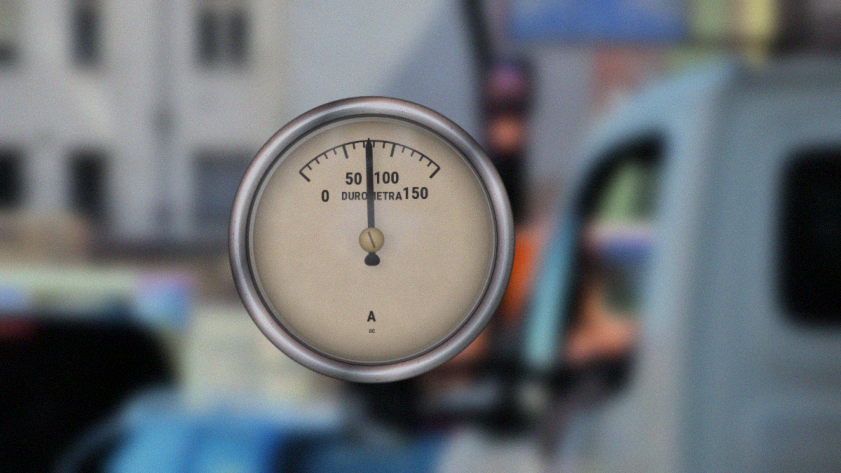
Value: **75** A
